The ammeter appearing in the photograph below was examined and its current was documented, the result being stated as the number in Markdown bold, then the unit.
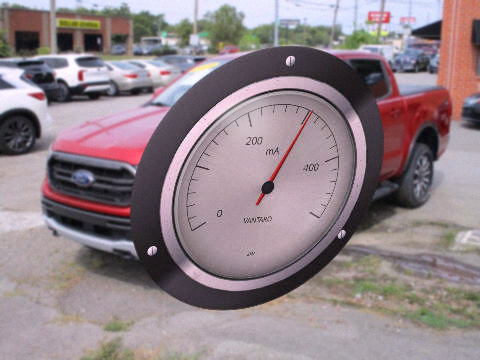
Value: **300** mA
